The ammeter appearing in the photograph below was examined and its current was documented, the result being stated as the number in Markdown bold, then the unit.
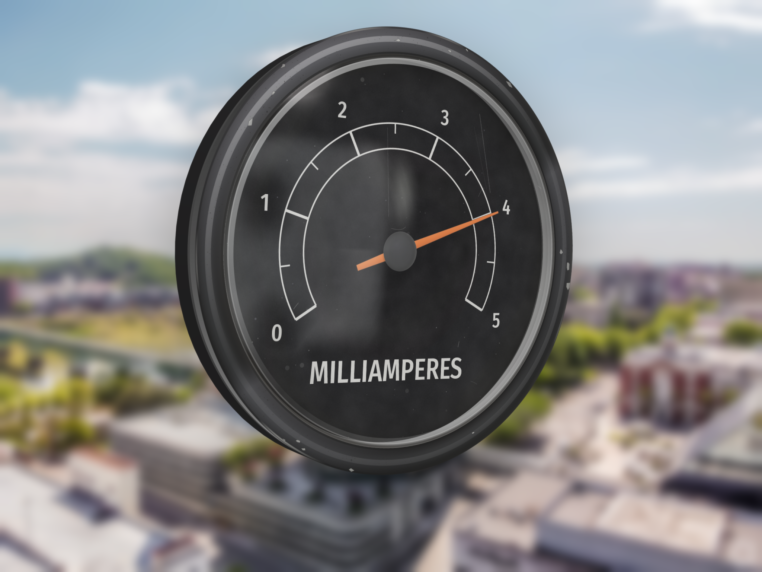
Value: **4** mA
